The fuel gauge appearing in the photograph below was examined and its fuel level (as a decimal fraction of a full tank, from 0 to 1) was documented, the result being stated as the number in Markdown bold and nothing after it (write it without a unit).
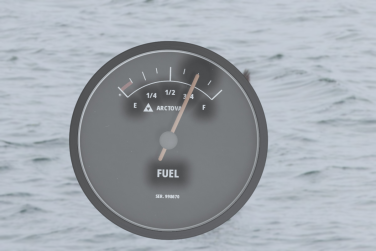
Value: **0.75**
